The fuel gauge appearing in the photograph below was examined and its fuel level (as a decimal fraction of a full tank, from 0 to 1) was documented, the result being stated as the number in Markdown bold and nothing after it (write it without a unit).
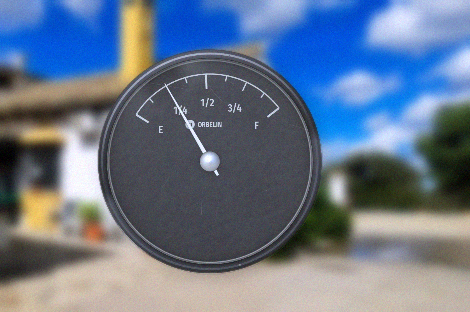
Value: **0.25**
